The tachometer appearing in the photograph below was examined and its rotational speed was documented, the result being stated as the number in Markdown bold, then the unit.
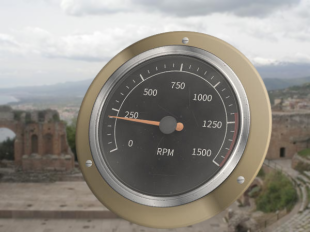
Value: **200** rpm
